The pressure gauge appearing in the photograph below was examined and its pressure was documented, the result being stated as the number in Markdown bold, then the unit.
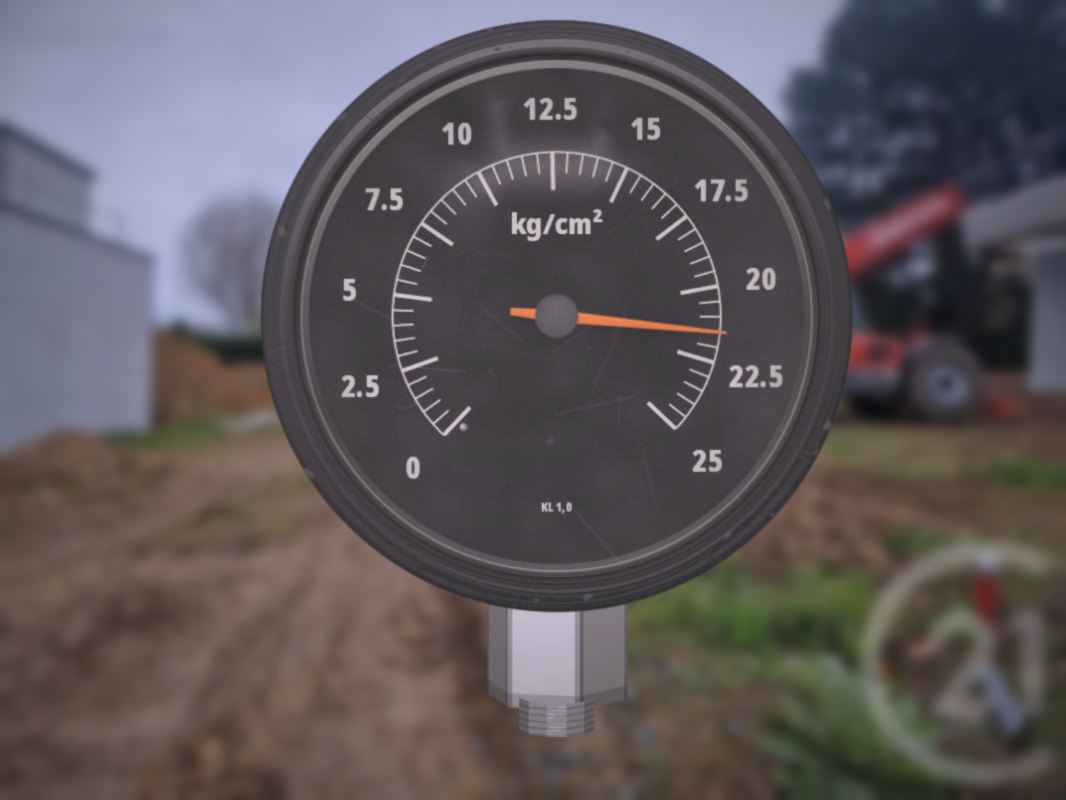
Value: **21.5** kg/cm²
